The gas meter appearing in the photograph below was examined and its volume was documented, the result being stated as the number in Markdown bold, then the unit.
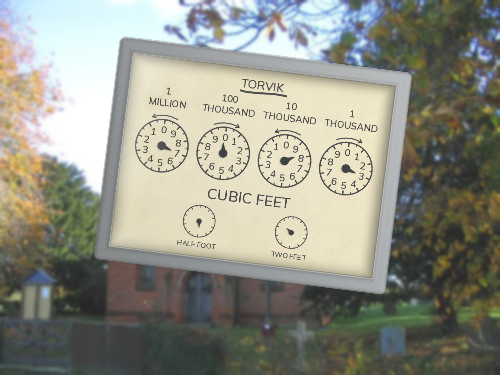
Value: **698300** ft³
